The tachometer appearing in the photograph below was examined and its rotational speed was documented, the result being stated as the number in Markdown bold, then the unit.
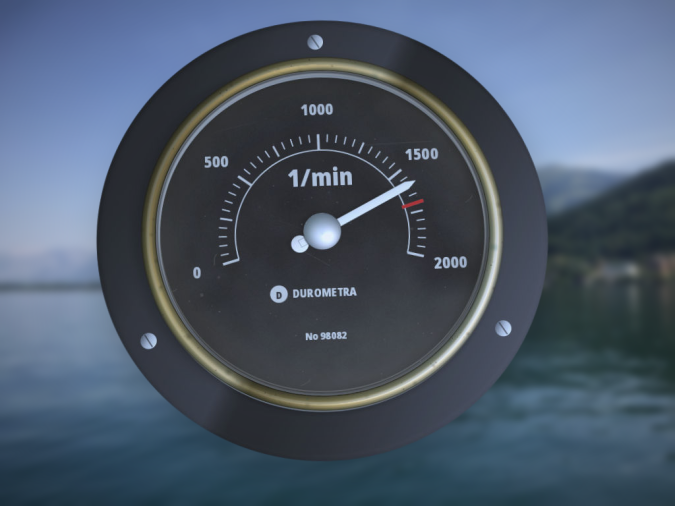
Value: **1600** rpm
